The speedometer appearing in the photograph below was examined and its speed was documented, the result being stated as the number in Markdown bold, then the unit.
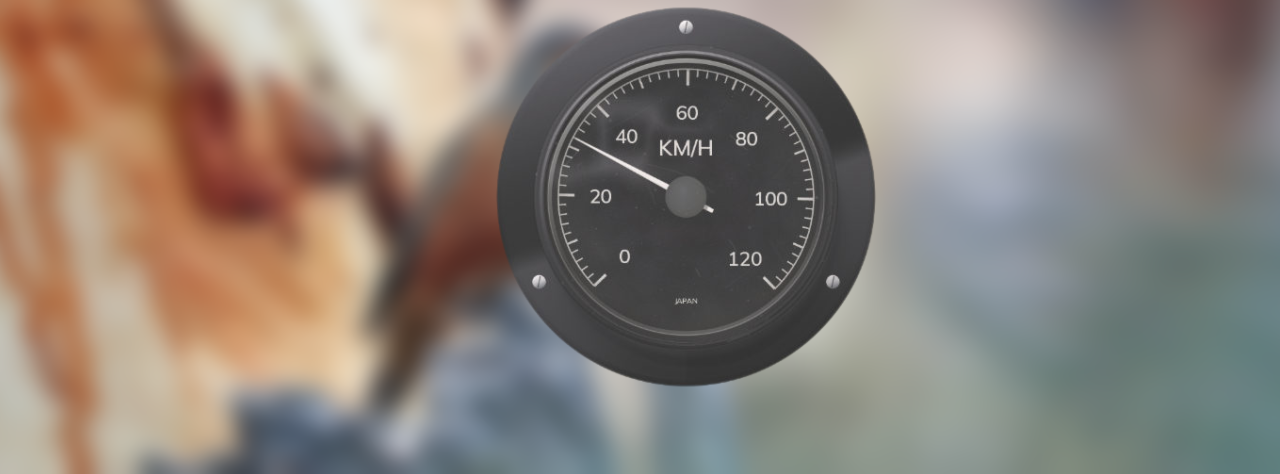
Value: **32** km/h
